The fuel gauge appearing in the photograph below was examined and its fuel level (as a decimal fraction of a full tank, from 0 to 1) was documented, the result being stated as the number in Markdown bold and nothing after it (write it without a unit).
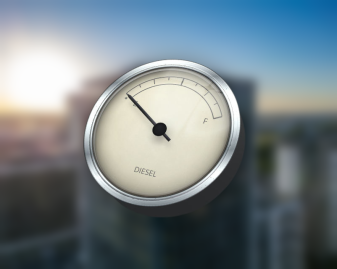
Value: **0**
